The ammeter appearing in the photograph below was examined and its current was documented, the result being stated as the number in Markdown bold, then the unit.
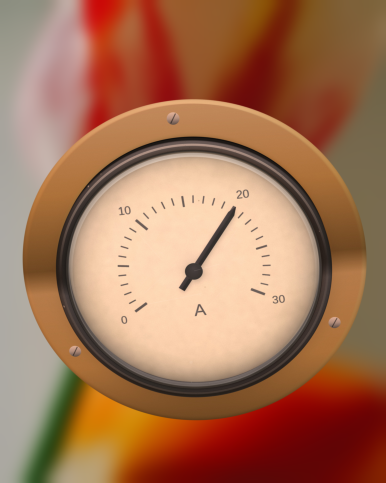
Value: **20** A
